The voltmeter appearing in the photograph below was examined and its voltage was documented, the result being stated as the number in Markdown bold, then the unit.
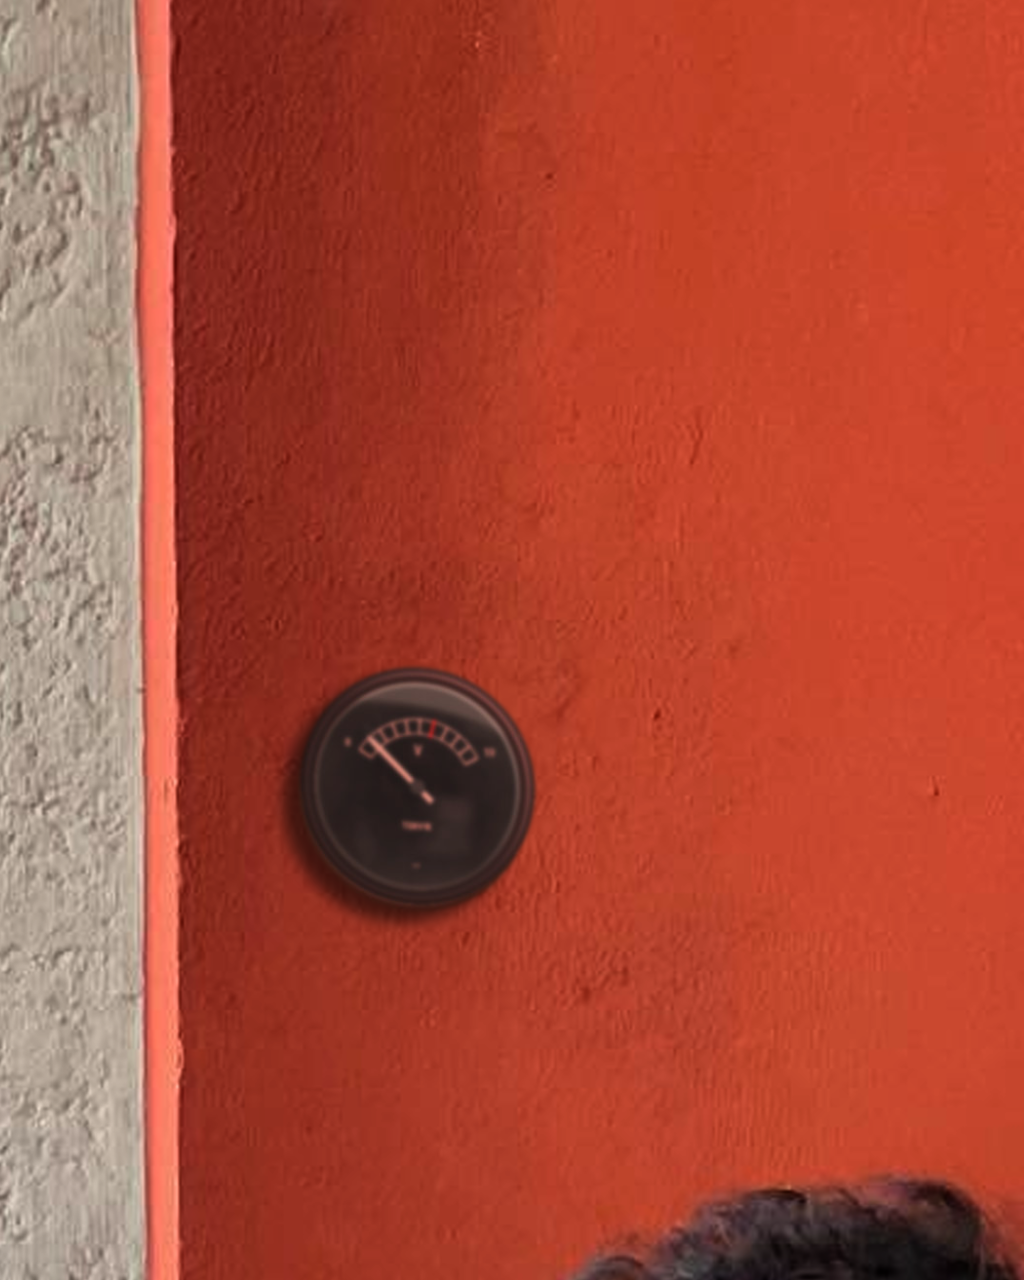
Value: **1** V
